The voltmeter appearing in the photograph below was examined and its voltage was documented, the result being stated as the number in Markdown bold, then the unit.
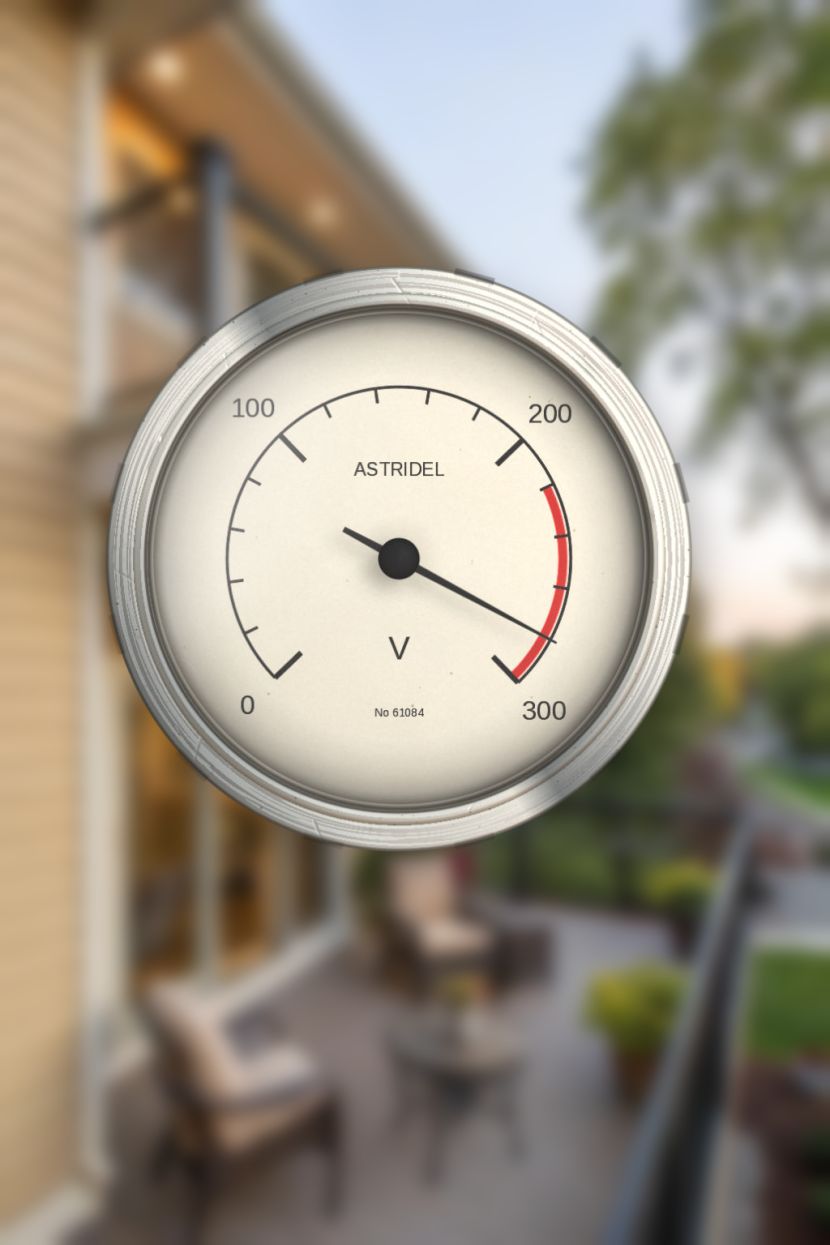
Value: **280** V
